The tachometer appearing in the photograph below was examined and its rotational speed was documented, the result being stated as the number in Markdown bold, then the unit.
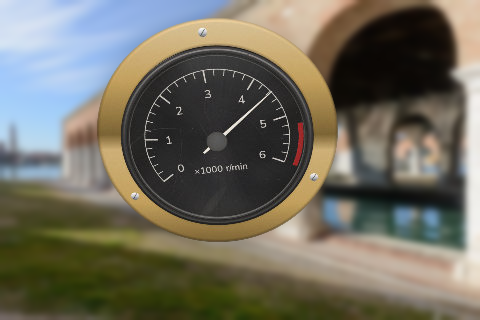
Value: **4400** rpm
